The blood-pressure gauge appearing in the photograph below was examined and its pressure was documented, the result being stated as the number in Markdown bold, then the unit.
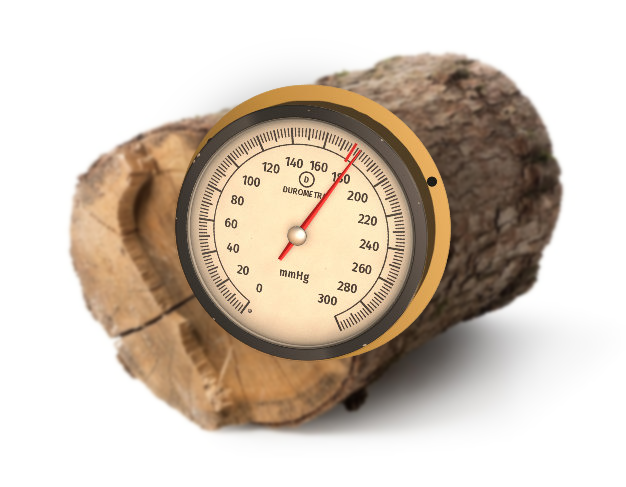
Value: **180** mmHg
